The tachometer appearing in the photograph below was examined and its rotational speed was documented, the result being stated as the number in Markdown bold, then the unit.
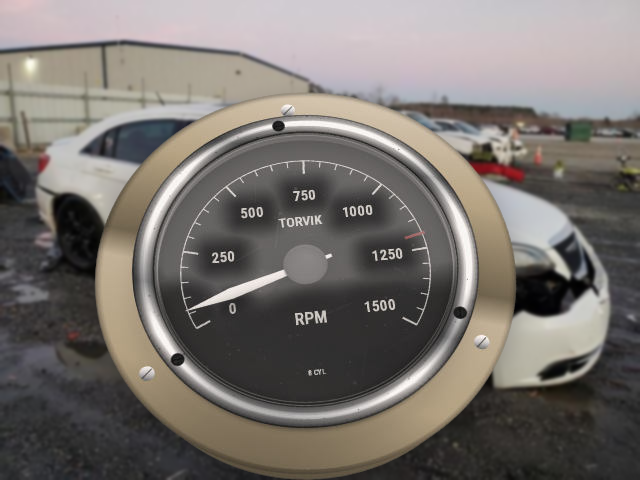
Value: **50** rpm
